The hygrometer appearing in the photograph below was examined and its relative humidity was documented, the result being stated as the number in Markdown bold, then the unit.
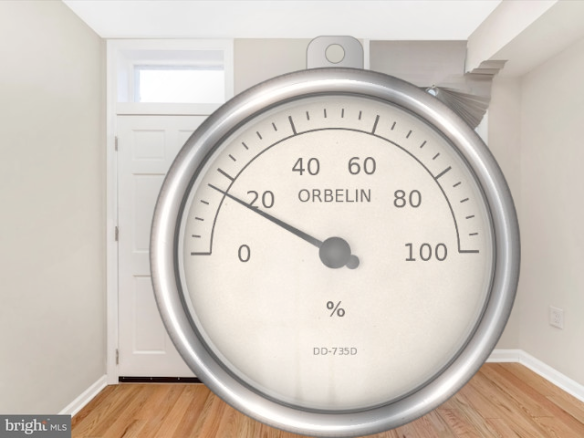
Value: **16** %
